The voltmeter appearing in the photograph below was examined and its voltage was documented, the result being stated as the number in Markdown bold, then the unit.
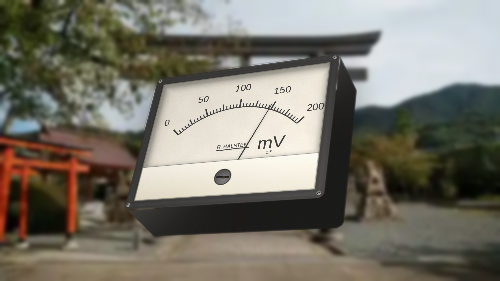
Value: **150** mV
